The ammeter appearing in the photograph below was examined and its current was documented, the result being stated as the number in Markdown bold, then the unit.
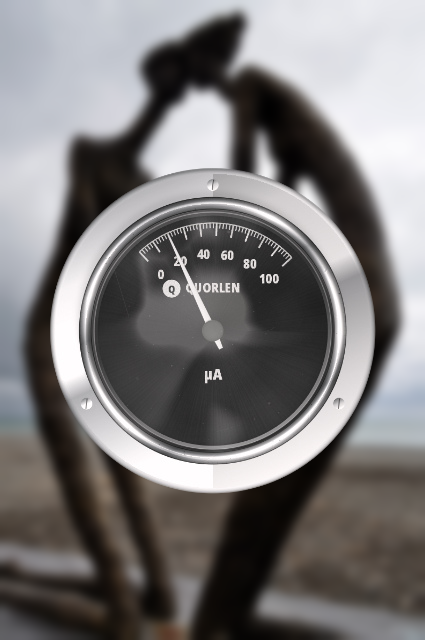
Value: **20** µA
